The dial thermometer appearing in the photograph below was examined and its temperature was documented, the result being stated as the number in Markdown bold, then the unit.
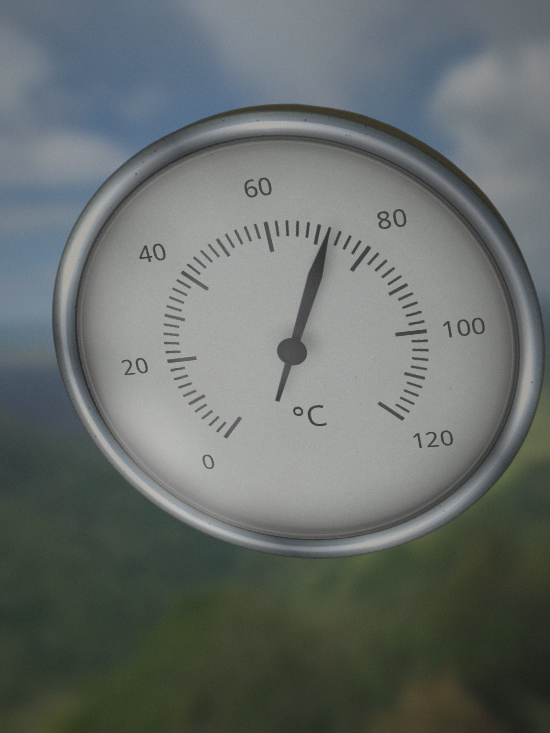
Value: **72** °C
